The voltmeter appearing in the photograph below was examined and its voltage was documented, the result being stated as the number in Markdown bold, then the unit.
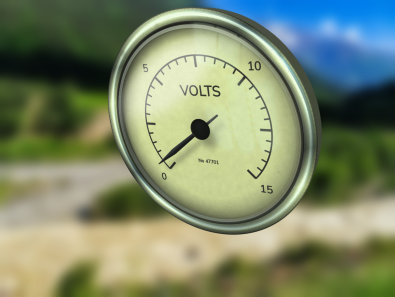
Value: **0.5** V
